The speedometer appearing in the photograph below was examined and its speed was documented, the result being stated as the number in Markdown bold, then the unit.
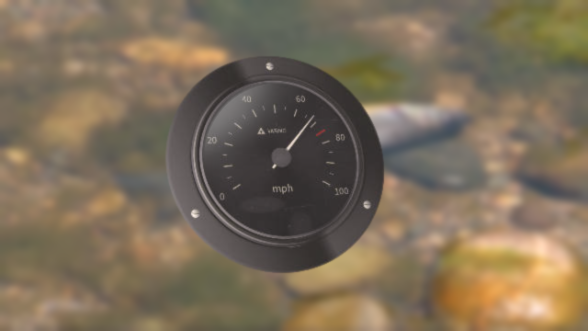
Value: **67.5** mph
